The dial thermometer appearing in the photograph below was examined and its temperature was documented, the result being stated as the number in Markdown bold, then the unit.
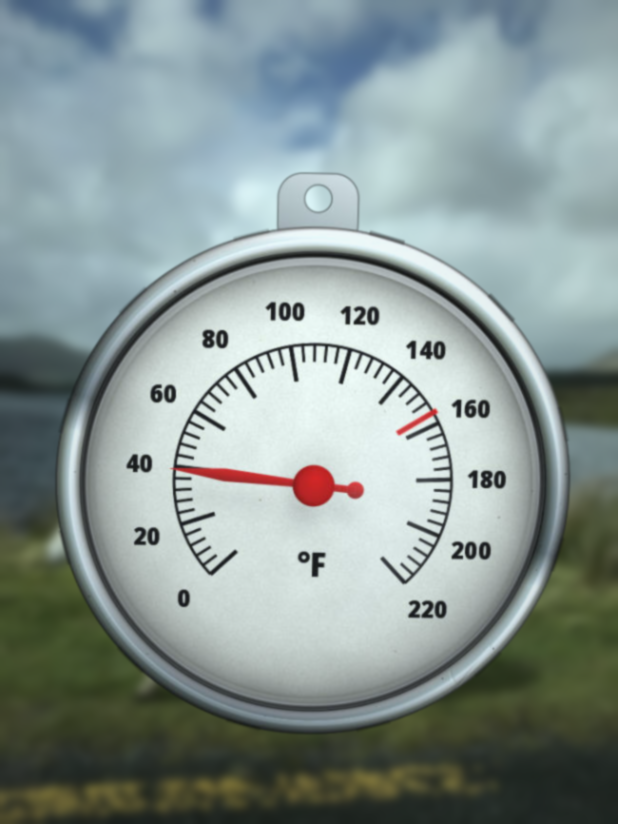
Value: **40** °F
